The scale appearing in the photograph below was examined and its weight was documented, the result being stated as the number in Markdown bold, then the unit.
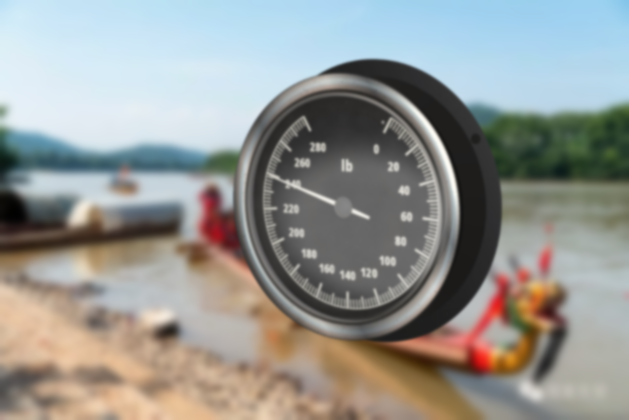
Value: **240** lb
